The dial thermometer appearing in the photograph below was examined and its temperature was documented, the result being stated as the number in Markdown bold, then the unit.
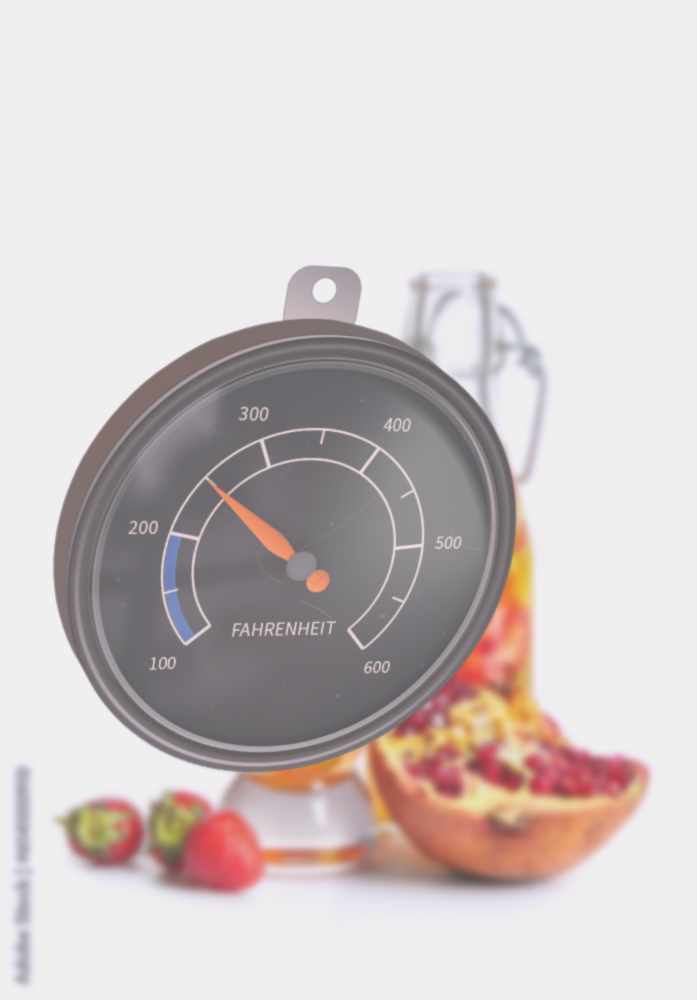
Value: **250** °F
